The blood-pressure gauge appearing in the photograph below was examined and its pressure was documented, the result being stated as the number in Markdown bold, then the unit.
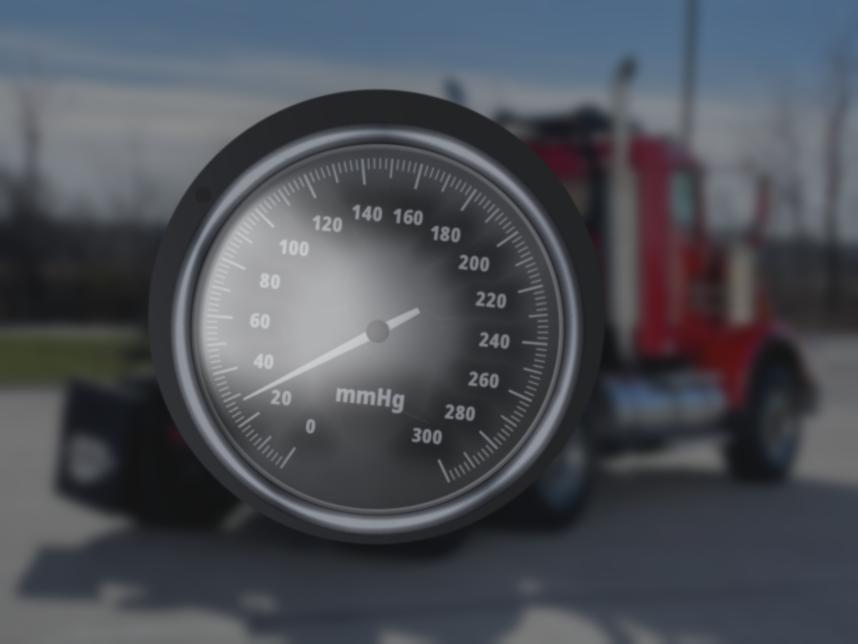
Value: **28** mmHg
